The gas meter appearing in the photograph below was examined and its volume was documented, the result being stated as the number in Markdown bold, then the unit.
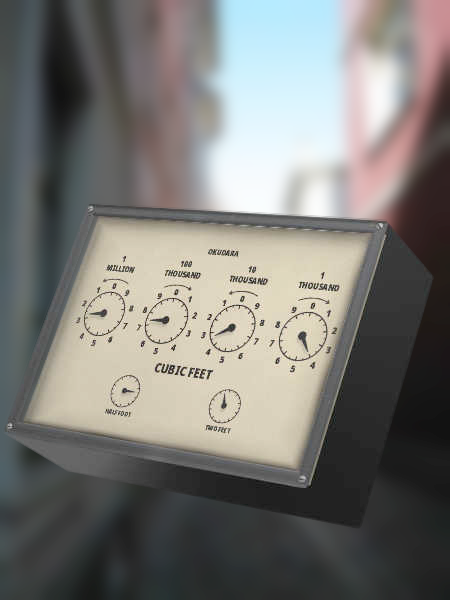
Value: **273400** ft³
